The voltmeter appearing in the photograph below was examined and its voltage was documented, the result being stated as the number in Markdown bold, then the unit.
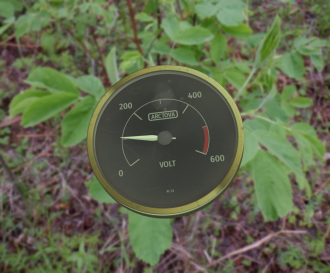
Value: **100** V
